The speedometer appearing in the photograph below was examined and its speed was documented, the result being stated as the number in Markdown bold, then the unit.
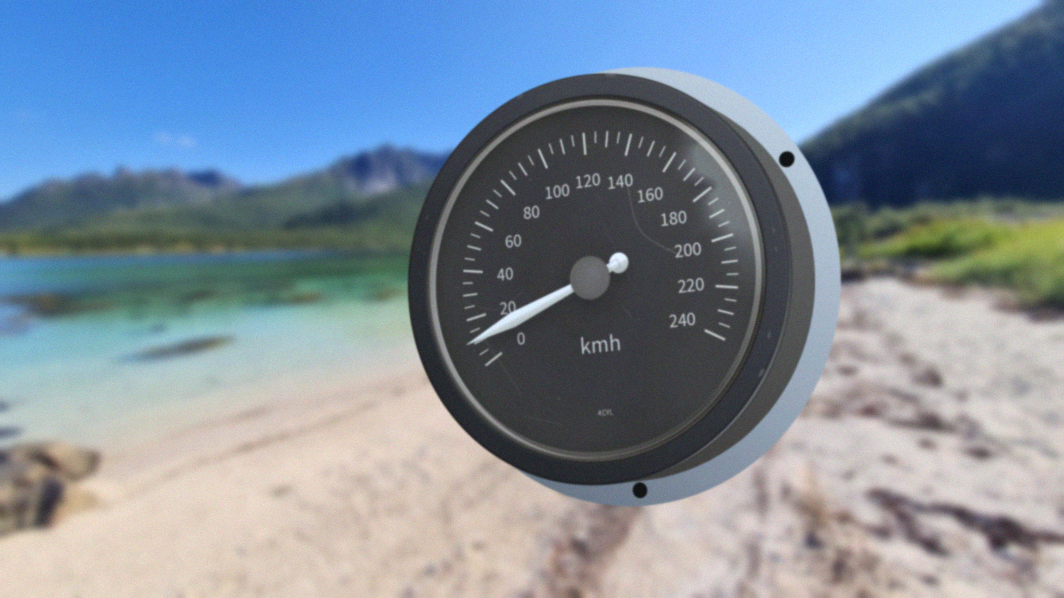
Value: **10** km/h
